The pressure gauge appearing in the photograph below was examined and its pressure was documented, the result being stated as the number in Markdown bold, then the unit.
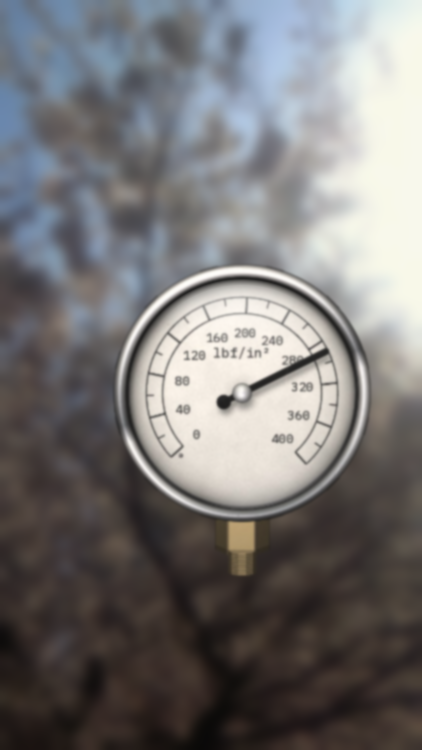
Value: **290** psi
